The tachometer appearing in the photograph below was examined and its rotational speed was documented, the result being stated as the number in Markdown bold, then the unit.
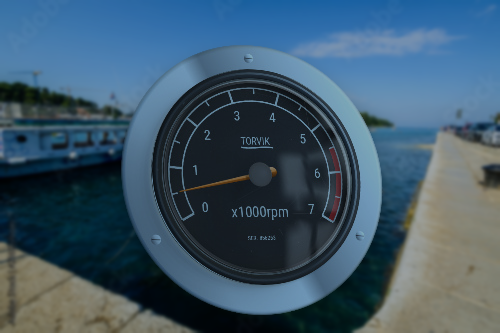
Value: **500** rpm
